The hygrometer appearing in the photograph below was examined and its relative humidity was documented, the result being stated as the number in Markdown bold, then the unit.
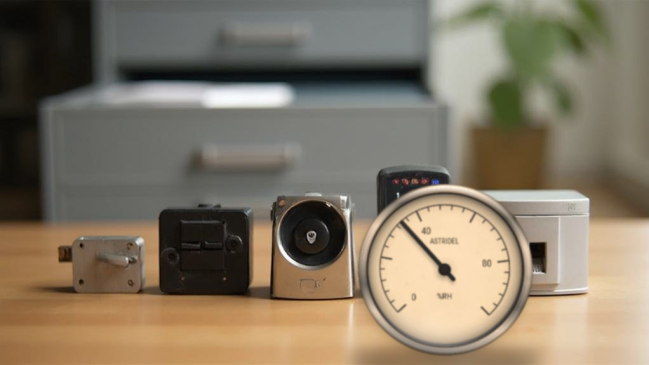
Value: **34** %
